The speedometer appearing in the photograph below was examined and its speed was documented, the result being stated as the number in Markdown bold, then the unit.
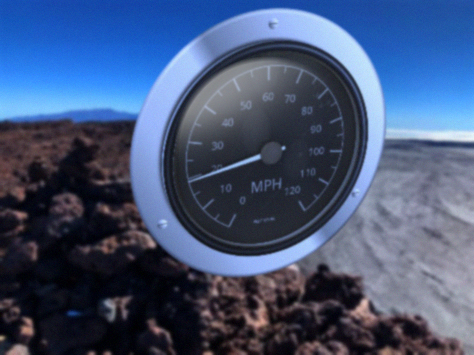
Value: **20** mph
